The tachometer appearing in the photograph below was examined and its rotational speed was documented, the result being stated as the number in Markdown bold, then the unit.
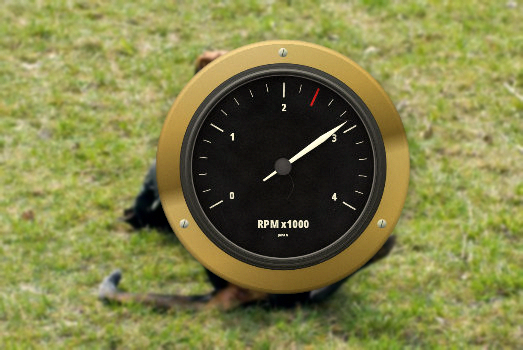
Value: **2900** rpm
